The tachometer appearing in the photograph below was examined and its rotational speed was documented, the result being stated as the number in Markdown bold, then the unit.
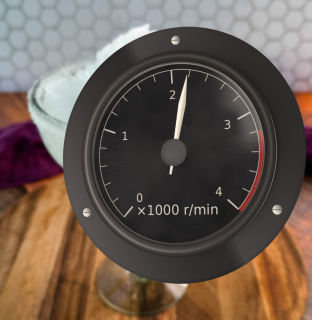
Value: **2200** rpm
